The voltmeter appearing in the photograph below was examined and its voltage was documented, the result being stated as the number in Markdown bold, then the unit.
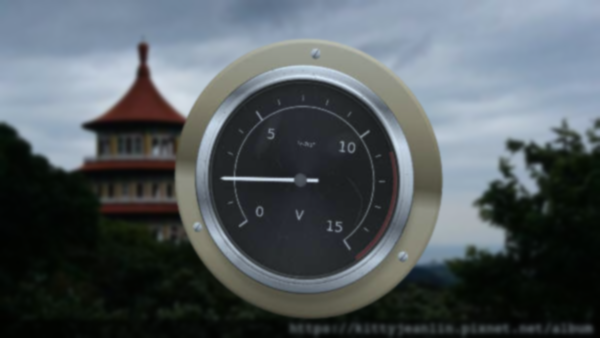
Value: **2** V
